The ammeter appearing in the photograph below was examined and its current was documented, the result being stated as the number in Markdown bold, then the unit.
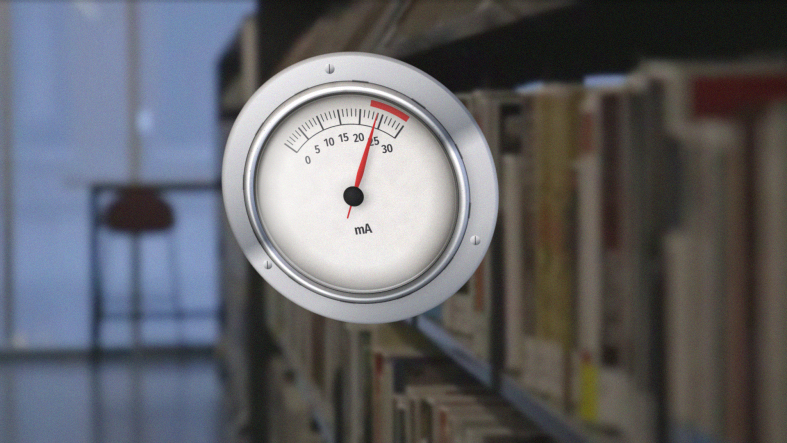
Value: **24** mA
